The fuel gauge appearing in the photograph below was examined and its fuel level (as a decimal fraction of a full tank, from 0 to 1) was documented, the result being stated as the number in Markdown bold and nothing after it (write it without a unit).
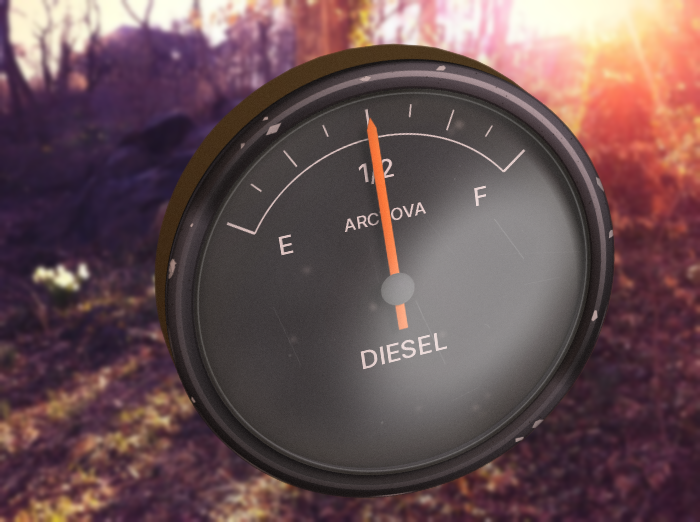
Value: **0.5**
